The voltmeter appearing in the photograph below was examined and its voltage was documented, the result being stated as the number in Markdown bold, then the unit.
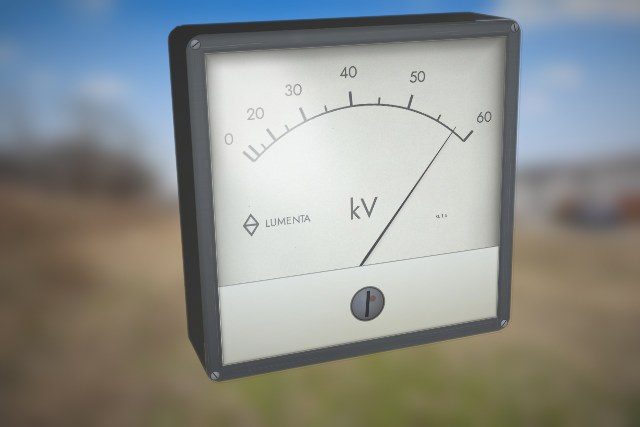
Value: **57.5** kV
